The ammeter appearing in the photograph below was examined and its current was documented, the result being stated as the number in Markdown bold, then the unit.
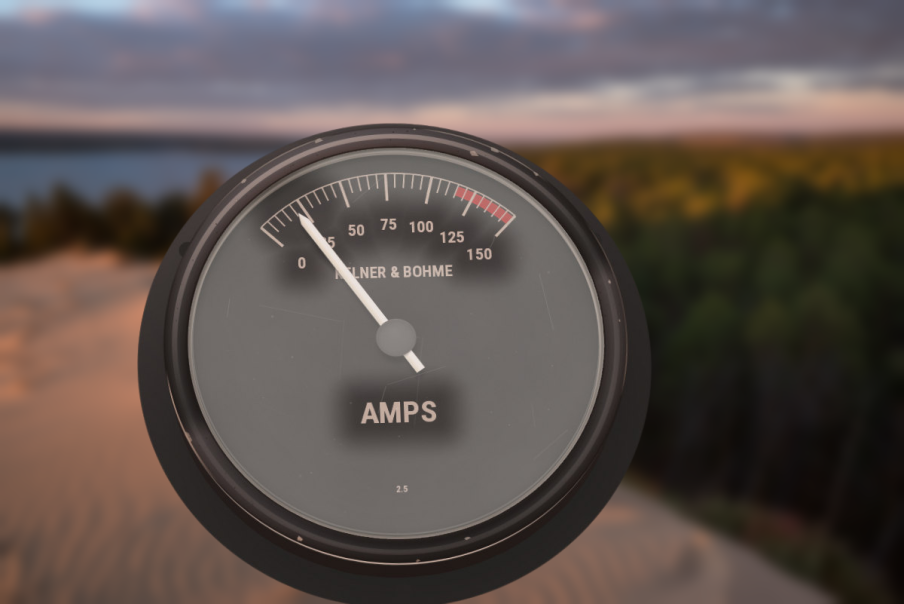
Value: **20** A
